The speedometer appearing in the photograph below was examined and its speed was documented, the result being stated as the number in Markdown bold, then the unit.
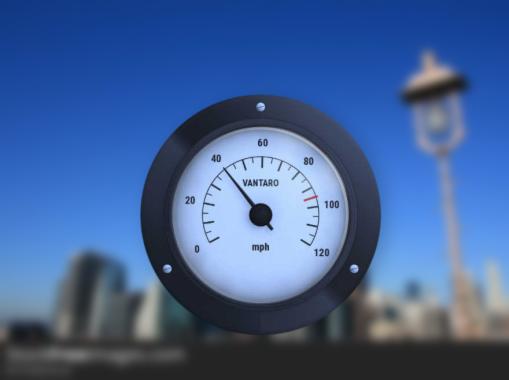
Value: **40** mph
